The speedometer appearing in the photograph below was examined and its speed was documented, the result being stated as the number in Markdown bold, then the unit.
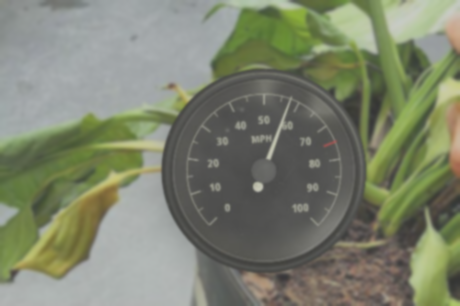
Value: **57.5** mph
